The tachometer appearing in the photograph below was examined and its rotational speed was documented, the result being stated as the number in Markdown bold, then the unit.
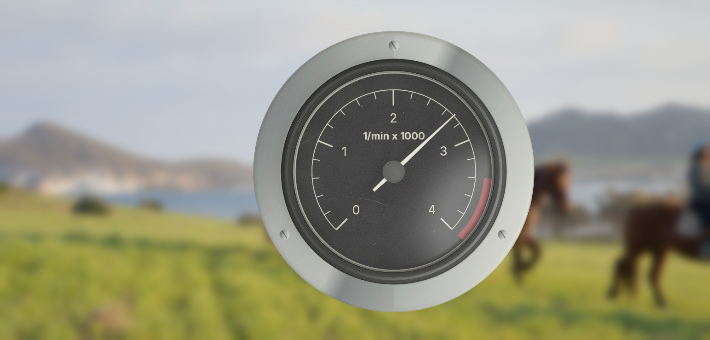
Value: **2700** rpm
